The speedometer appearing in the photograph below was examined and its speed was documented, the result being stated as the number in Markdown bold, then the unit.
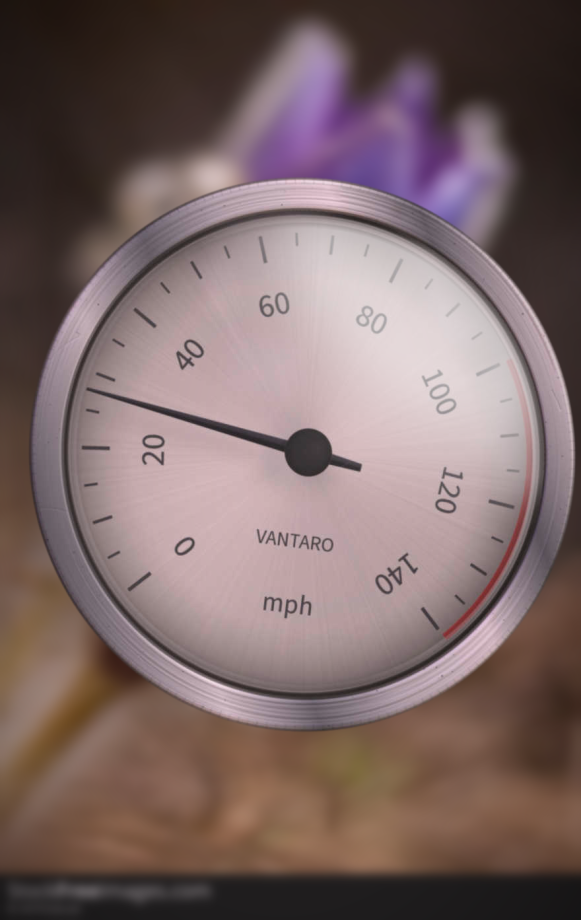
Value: **27.5** mph
